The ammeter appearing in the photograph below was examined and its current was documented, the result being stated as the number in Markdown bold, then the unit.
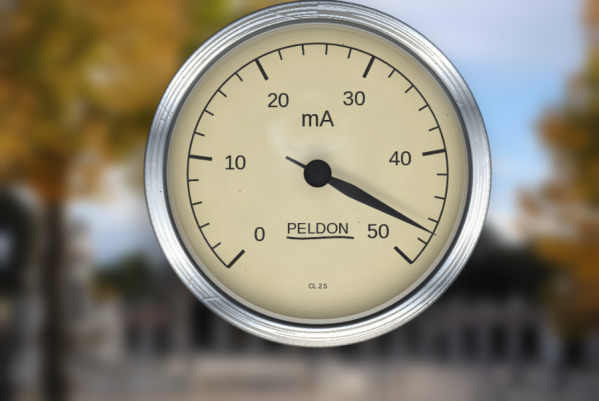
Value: **47** mA
